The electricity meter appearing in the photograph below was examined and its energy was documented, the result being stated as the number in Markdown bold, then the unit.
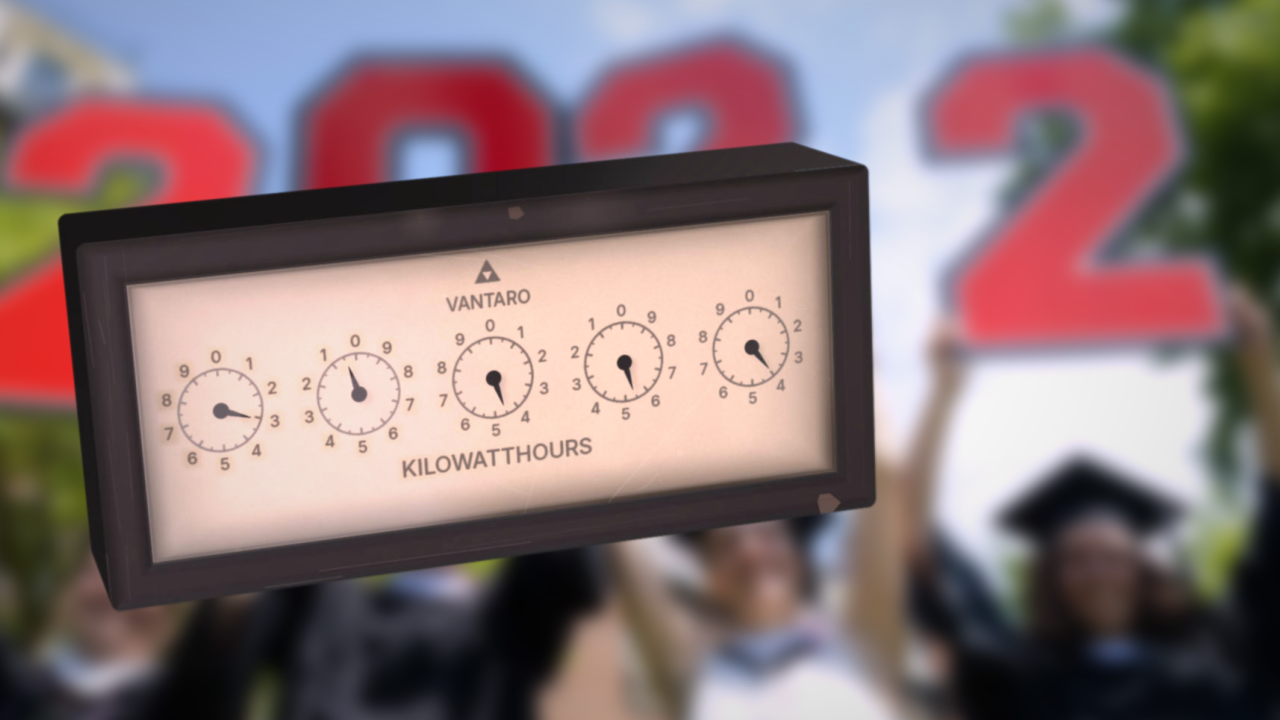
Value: **30454** kWh
